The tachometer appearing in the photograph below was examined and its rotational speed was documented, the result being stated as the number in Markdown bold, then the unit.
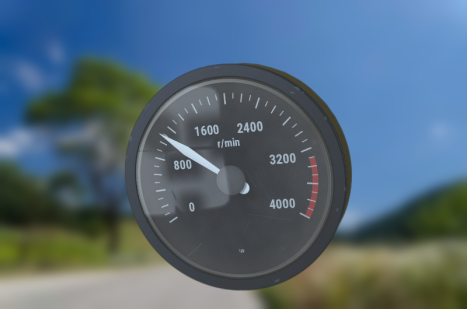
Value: **1100** rpm
